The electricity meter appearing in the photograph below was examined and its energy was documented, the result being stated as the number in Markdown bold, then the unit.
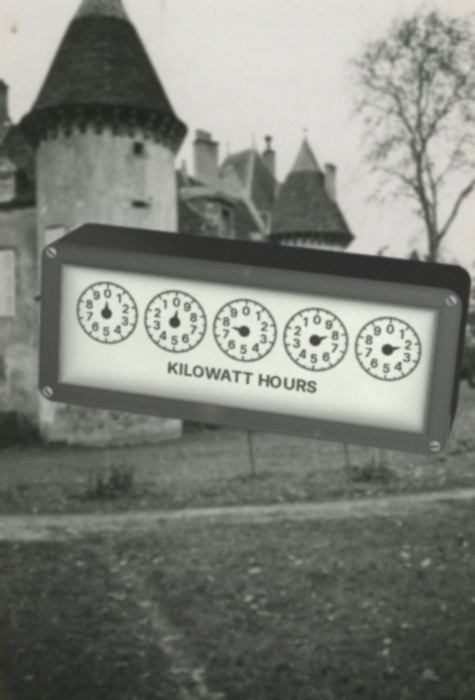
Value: **99782** kWh
